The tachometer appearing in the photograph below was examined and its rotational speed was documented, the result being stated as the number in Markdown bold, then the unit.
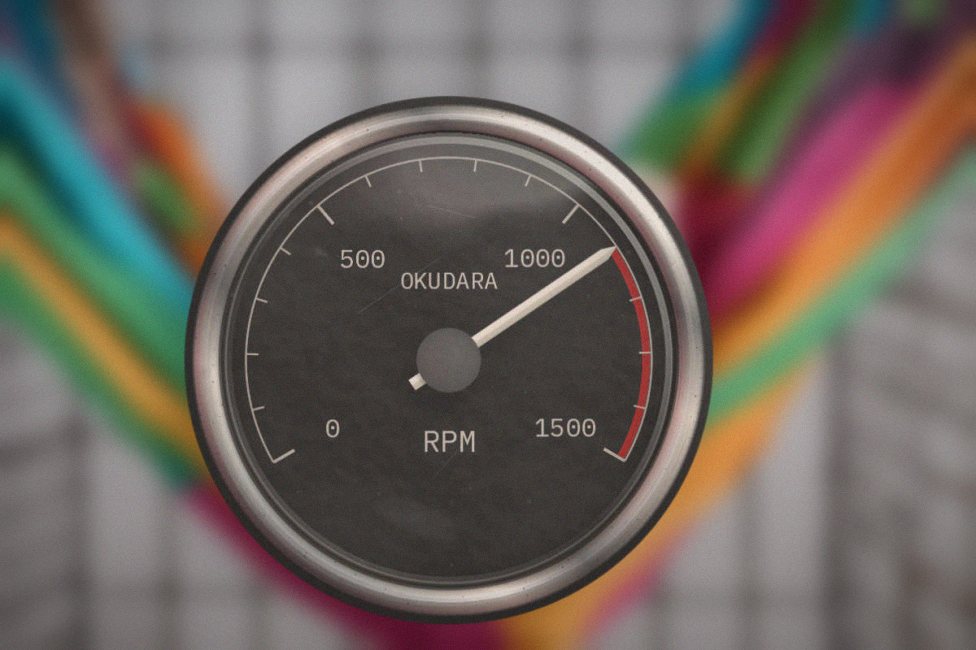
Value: **1100** rpm
